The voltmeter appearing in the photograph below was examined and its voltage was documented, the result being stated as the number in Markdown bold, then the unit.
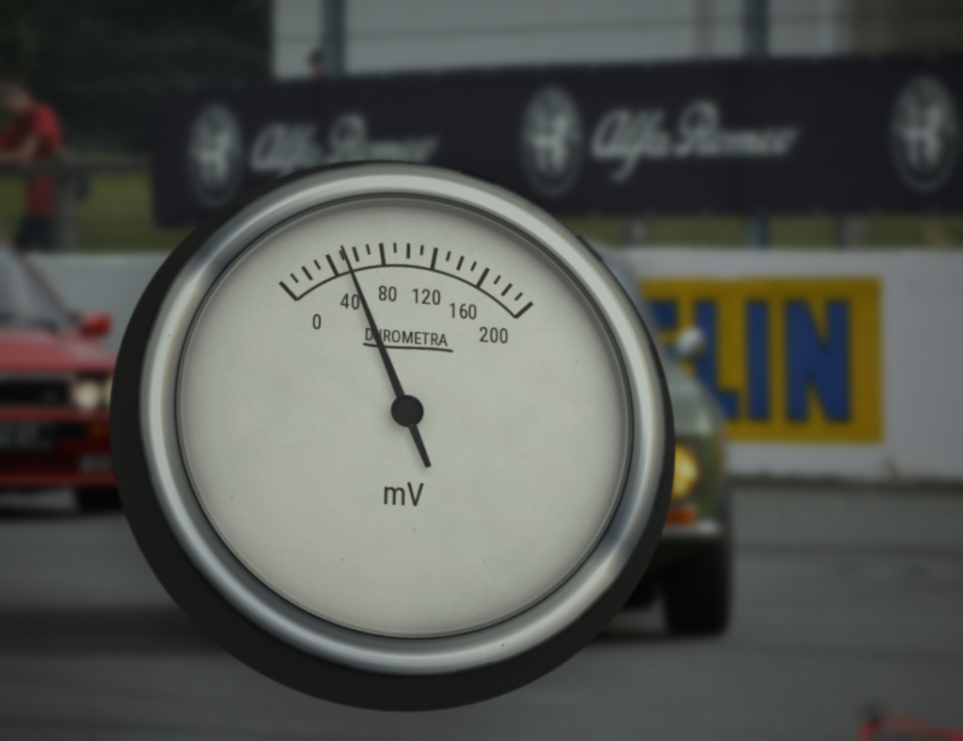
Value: **50** mV
